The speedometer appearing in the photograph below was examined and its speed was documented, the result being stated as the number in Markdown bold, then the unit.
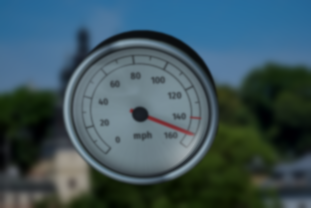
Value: **150** mph
